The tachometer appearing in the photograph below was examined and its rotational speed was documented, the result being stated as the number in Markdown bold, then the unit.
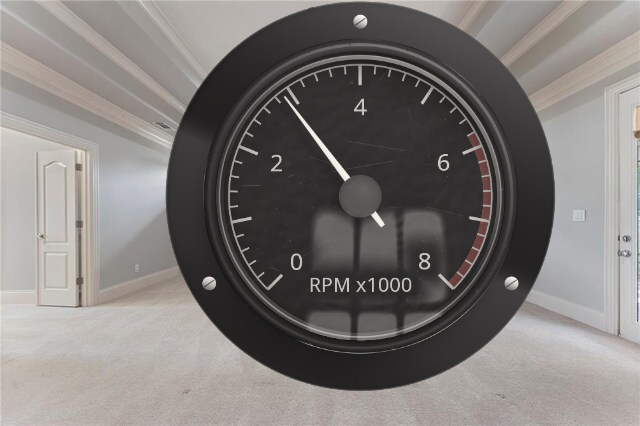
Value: **2900** rpm
